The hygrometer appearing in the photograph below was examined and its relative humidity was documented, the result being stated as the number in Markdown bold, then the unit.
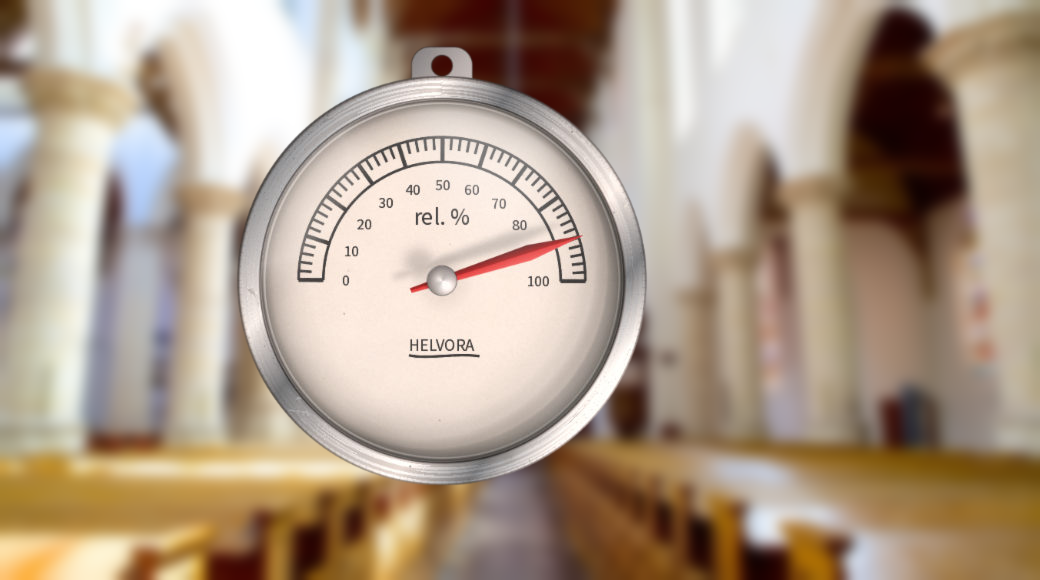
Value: **90** %
